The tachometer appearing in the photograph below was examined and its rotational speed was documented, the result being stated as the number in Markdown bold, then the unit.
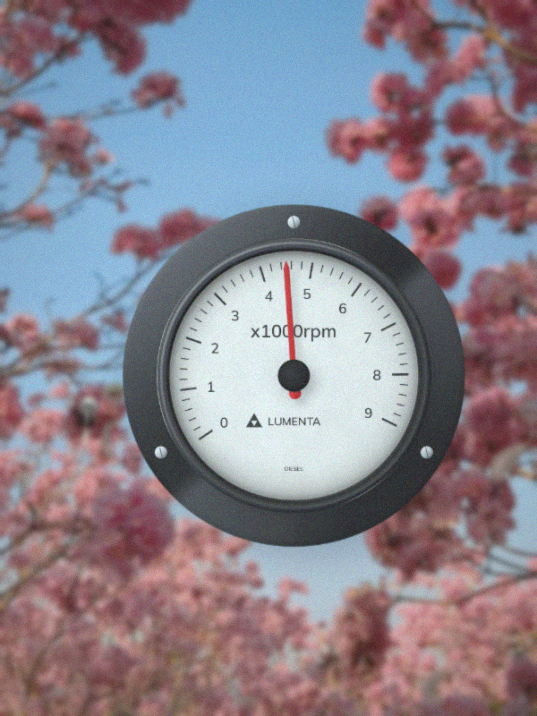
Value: **4500** rpm
